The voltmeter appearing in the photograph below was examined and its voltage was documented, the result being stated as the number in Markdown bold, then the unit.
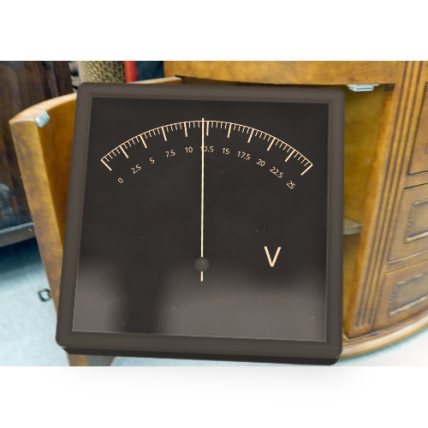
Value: **12** V
